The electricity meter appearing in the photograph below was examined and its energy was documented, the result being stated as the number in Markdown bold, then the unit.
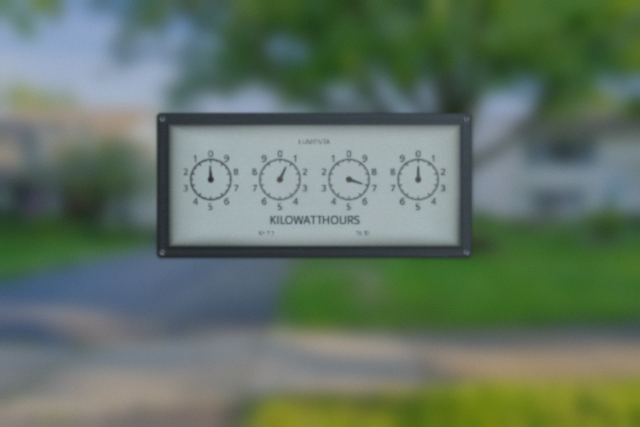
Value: **70** kWh
